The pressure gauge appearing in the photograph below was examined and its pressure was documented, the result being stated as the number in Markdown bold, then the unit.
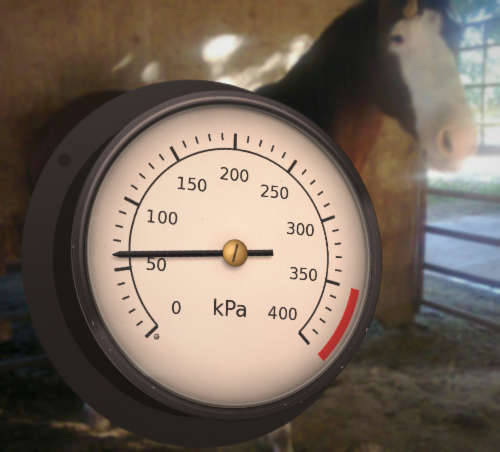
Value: **60** kPa
